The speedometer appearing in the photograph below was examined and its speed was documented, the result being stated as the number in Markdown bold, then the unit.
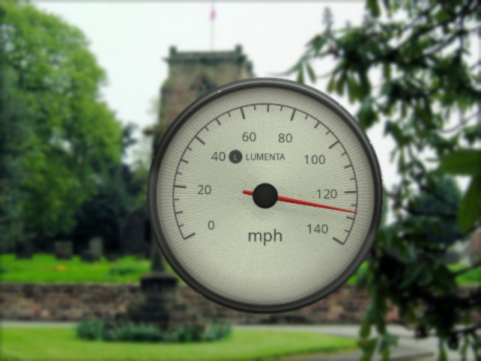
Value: **127.5** mph
